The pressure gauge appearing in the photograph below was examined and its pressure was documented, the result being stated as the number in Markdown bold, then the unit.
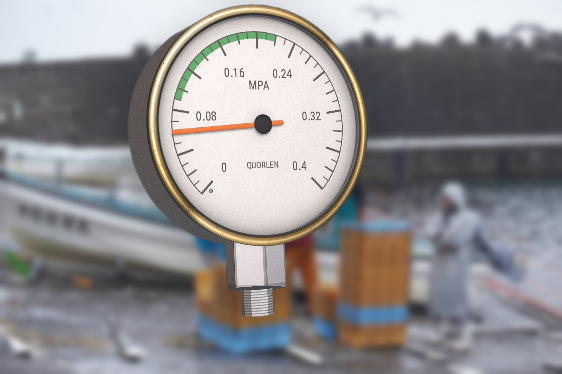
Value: **0.06** MPa
